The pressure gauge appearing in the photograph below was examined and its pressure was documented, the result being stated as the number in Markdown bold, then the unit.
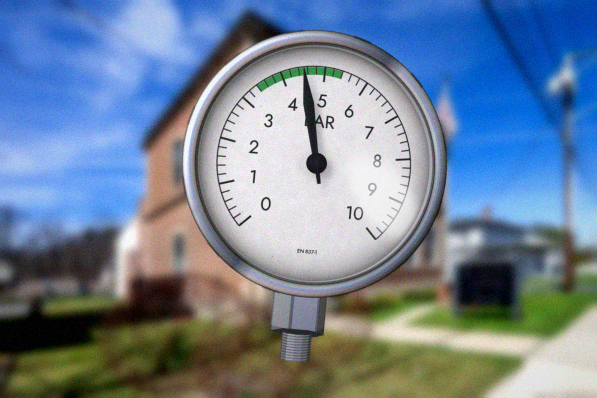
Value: **4.5** bar
